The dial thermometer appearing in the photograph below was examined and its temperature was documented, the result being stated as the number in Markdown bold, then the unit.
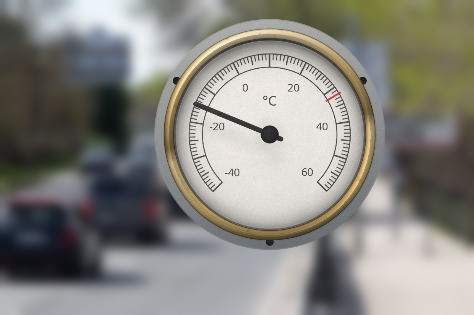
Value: **-15** °C
